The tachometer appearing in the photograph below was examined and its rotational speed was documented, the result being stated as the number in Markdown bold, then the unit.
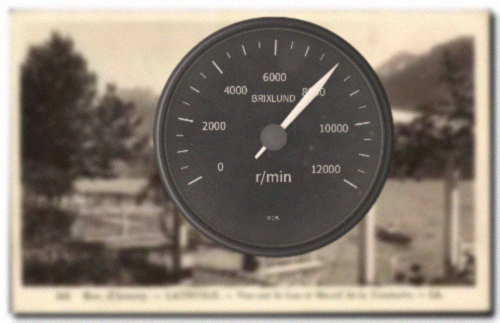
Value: **8000** rpm
